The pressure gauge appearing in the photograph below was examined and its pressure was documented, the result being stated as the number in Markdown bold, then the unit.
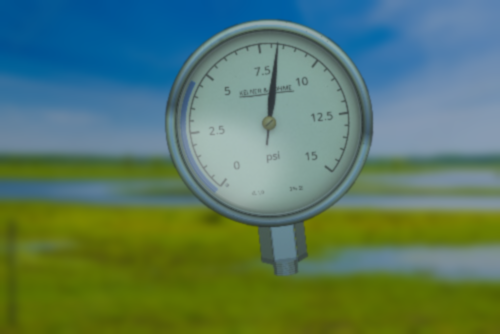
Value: **8.25** psi
